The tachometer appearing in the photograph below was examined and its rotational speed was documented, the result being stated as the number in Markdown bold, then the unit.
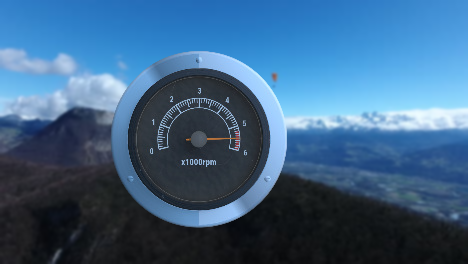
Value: **5500** rpm
